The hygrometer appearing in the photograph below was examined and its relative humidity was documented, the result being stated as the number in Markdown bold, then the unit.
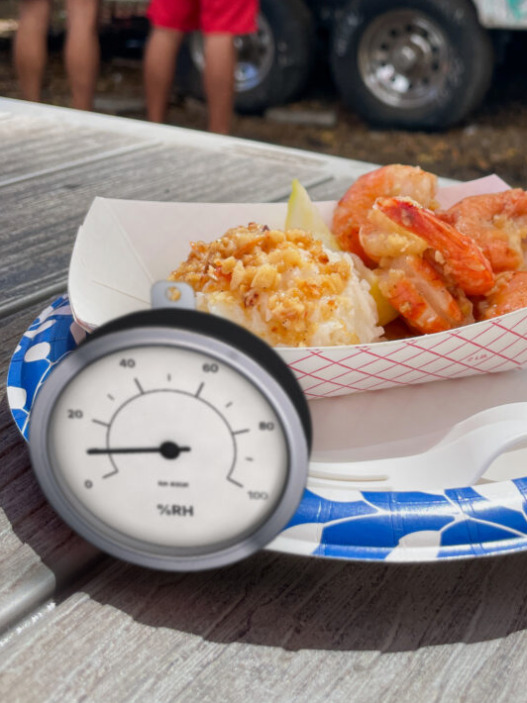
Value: **10** %
